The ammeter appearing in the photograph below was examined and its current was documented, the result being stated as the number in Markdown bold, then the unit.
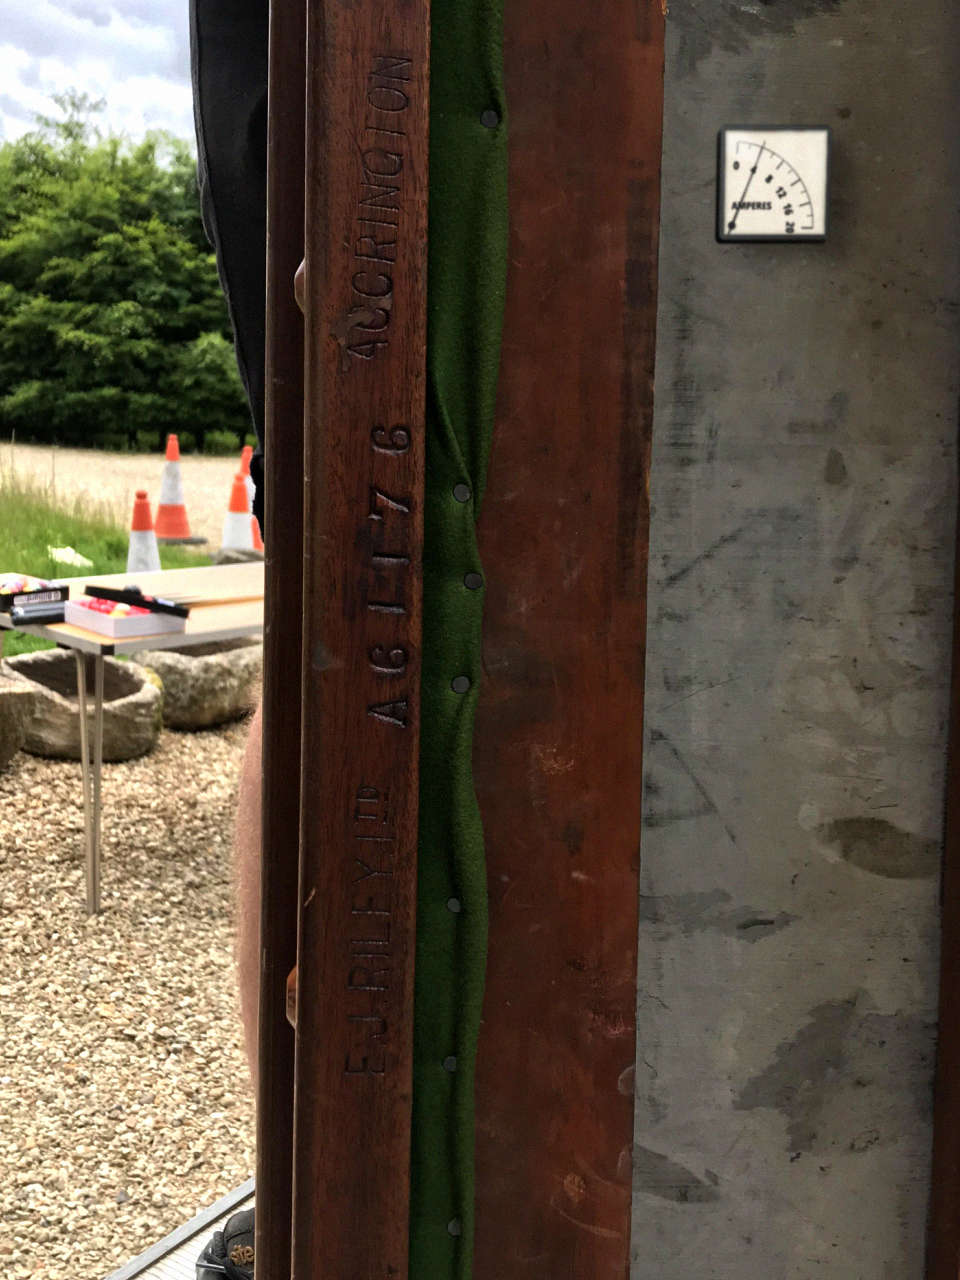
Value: **4** A
